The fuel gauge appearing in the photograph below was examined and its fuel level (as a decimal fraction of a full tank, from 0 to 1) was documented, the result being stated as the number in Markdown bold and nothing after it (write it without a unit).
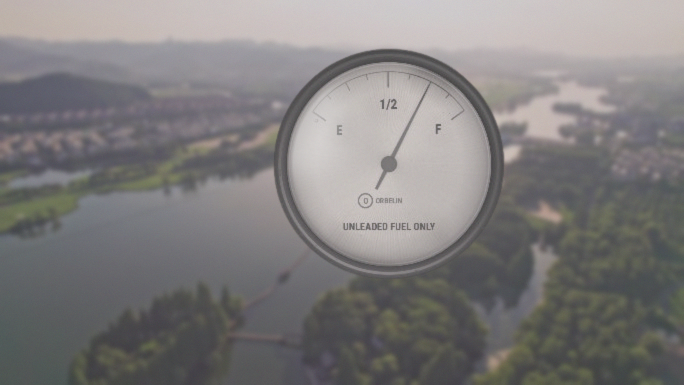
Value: **0.75**
